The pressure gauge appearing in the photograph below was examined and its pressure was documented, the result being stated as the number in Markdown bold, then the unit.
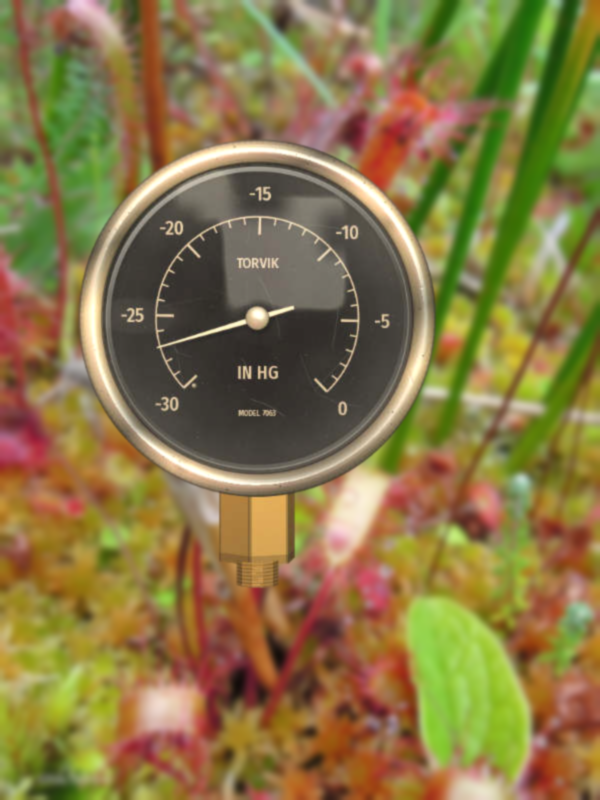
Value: **-27** inHg
